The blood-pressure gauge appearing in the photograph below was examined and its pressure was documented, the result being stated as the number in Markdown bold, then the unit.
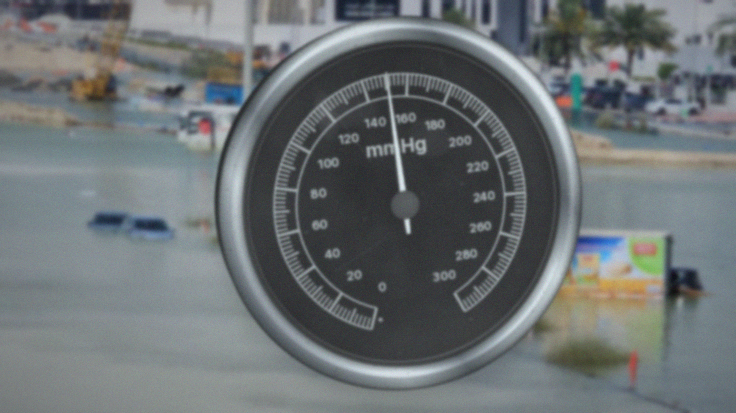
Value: **150** mmHg
